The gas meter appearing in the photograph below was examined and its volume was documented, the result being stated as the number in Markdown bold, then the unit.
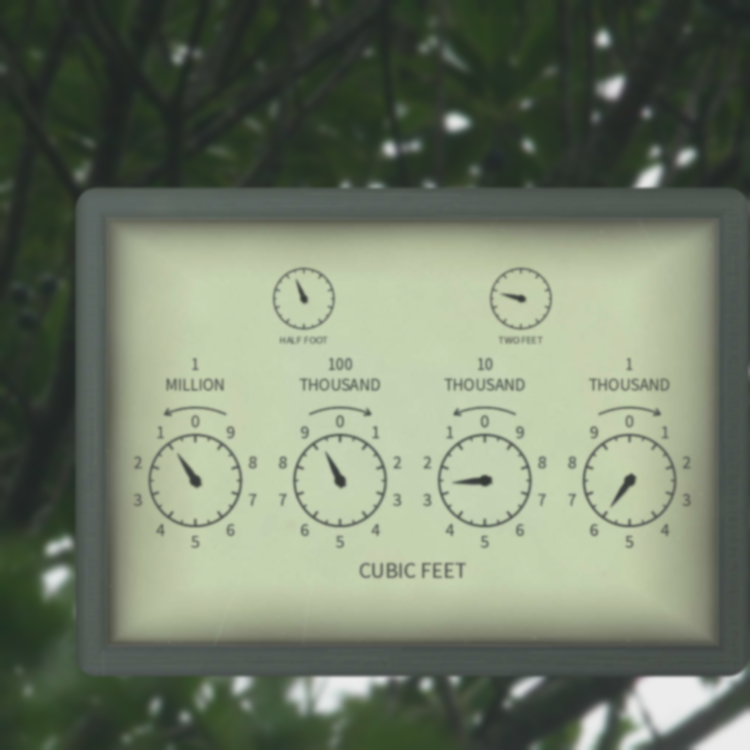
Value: **92600** ft³
